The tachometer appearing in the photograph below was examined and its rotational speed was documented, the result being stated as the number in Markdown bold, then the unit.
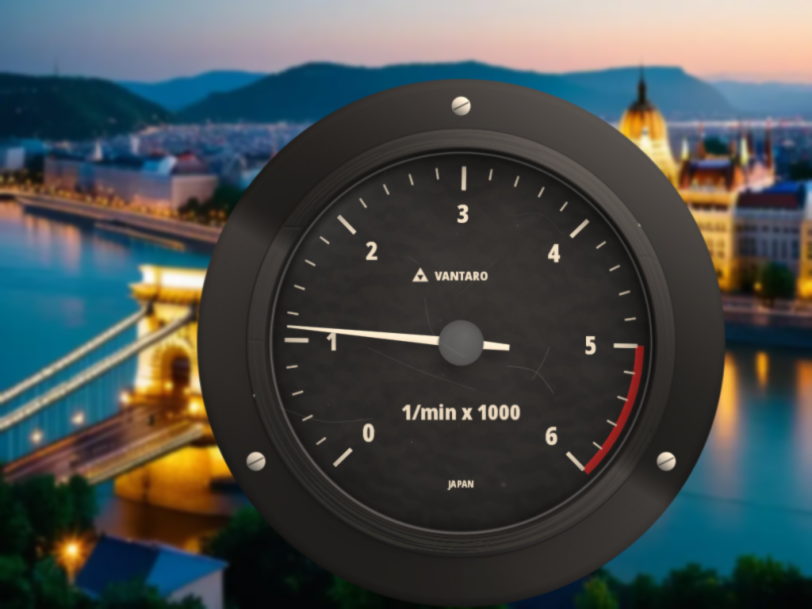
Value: **1100** rpm
